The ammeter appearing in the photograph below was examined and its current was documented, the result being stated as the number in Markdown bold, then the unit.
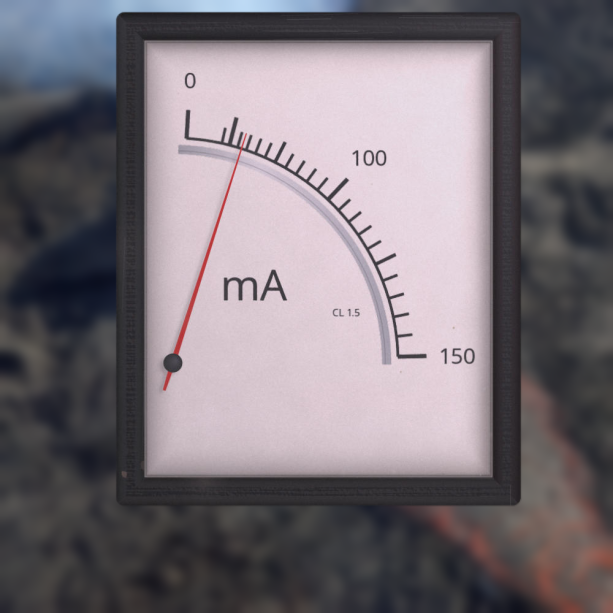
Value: **57.5** mA
